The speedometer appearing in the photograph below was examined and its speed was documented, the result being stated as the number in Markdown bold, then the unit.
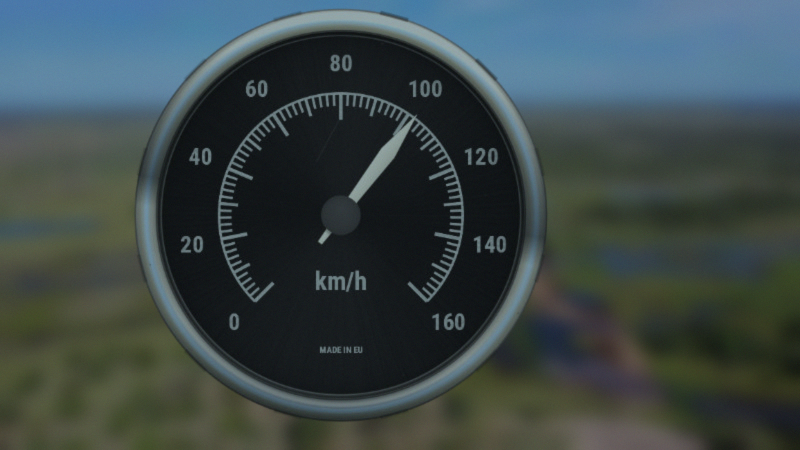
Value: **102** km/h
